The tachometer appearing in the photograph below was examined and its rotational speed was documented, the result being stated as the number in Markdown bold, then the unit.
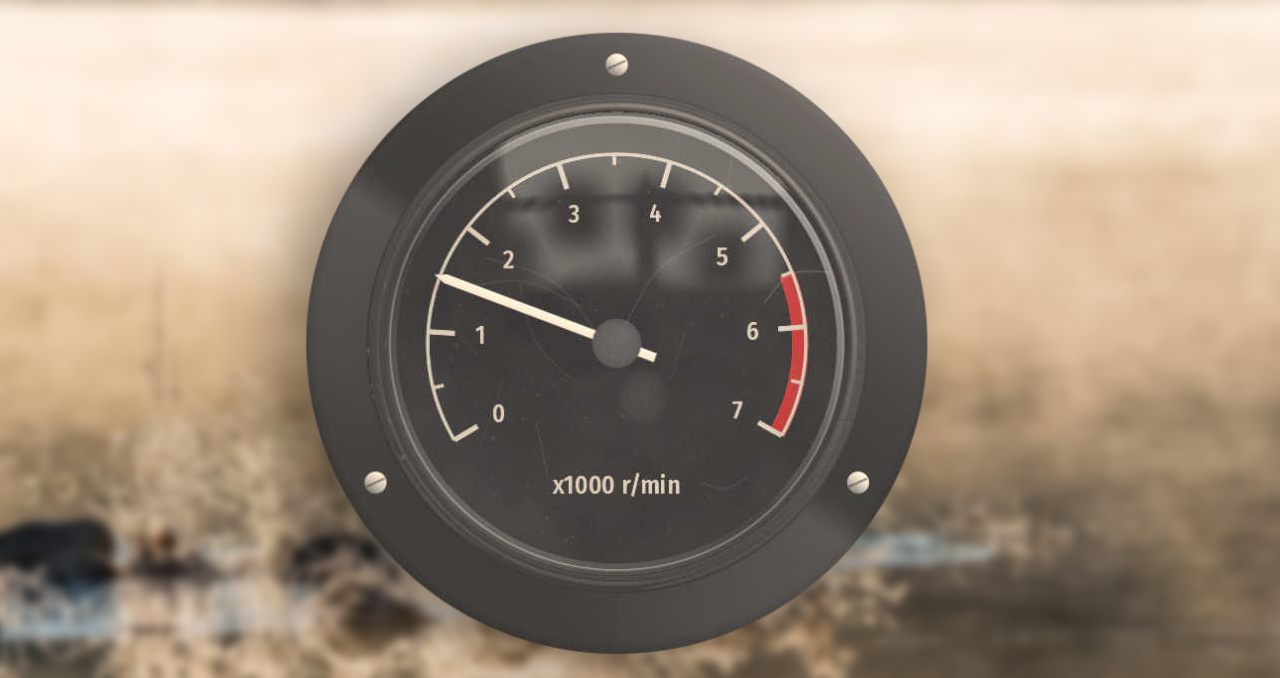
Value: **1500** rpm
